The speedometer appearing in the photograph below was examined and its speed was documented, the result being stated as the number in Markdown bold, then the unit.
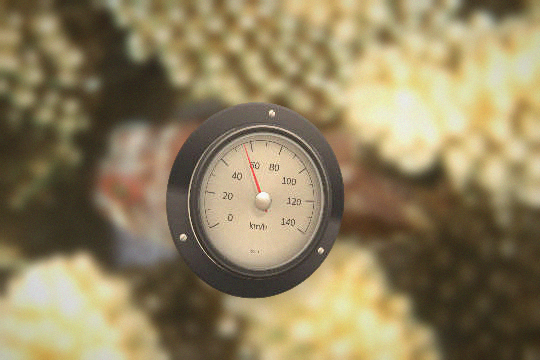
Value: **55** km/h
